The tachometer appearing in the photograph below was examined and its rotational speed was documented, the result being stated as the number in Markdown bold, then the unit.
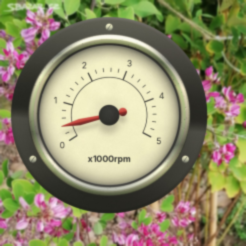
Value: **400** rpm
